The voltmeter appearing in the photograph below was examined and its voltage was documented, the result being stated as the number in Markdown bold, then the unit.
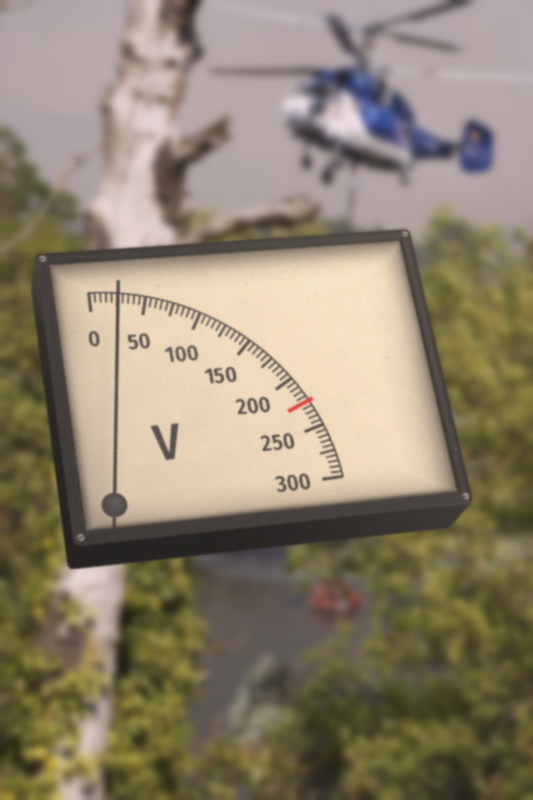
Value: **25** V
